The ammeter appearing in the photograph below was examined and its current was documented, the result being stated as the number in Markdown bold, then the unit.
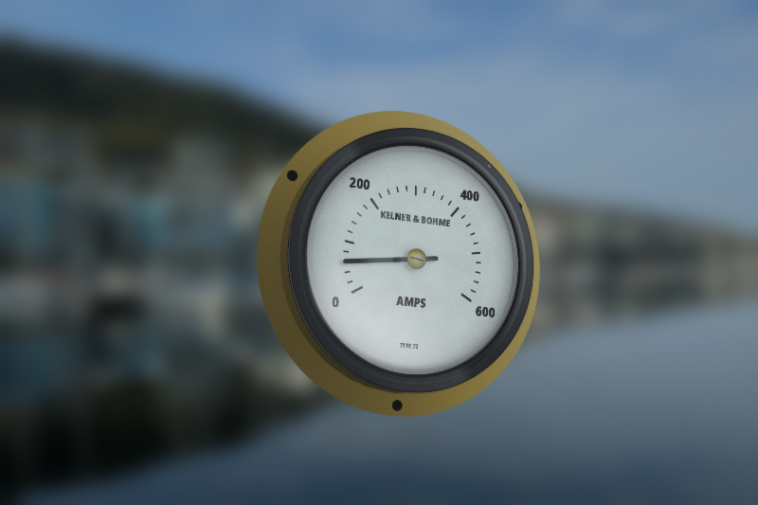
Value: **60** A
